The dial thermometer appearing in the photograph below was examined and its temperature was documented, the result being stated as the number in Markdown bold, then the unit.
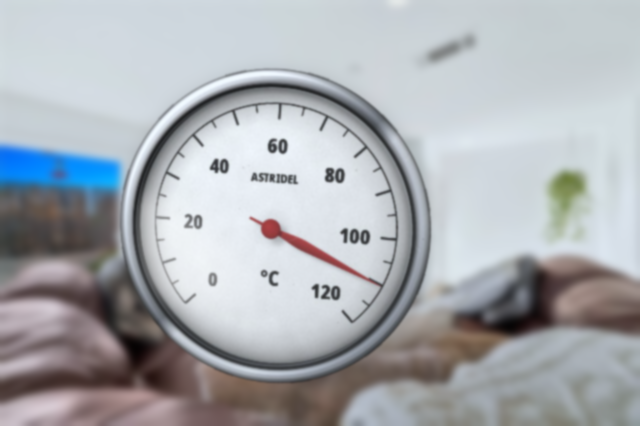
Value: **110** °C
